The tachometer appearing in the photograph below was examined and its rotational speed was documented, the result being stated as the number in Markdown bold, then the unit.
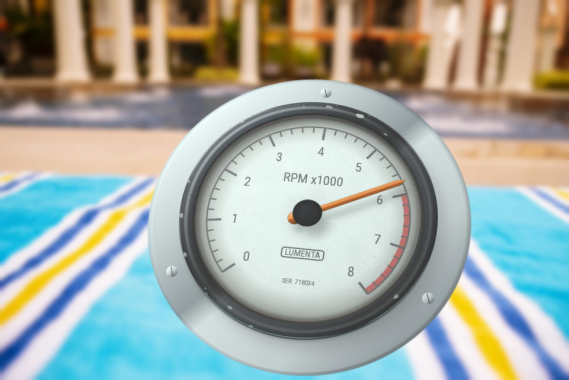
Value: **5800** rpm
